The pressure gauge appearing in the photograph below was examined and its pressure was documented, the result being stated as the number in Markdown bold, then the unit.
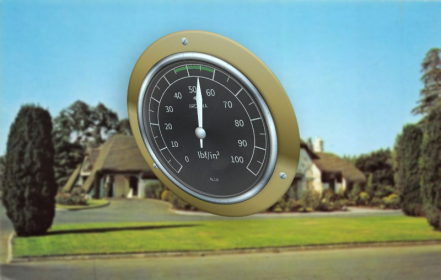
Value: **55** psi
